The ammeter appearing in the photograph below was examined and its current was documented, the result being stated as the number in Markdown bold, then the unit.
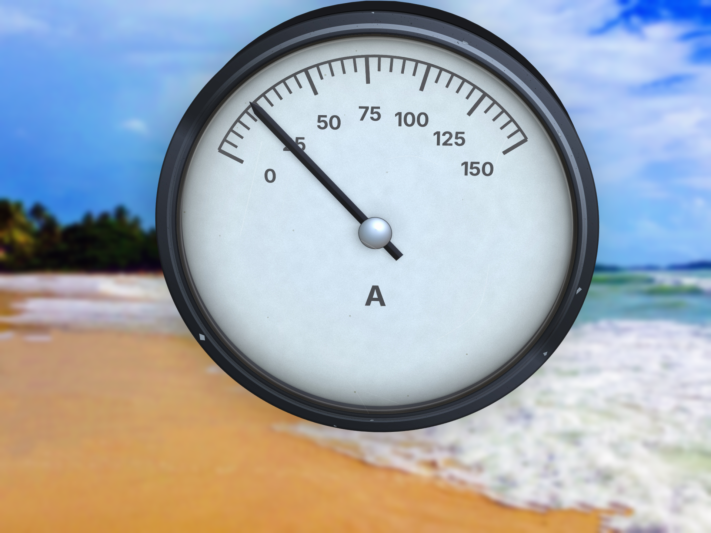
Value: **25** A
